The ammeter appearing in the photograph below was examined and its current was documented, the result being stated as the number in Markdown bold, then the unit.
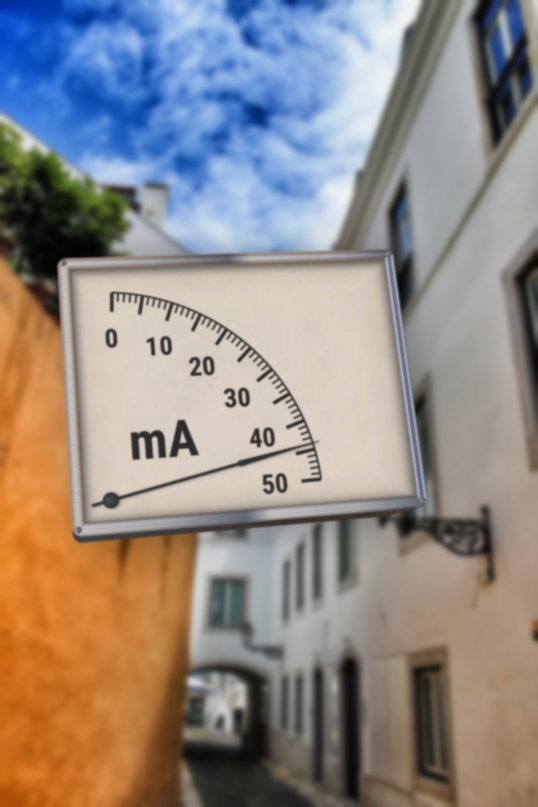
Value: **44** mA
